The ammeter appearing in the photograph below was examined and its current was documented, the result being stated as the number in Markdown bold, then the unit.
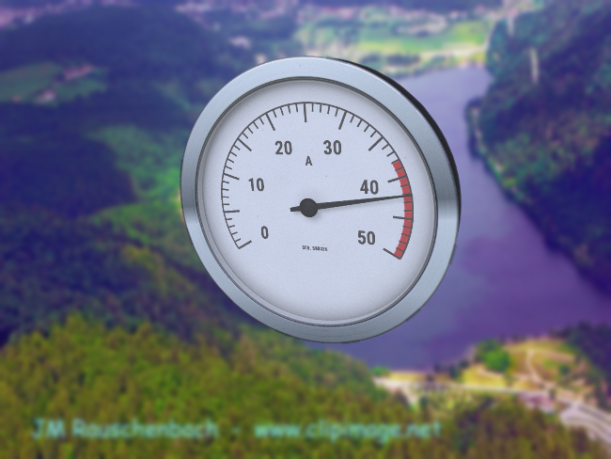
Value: **42** A
